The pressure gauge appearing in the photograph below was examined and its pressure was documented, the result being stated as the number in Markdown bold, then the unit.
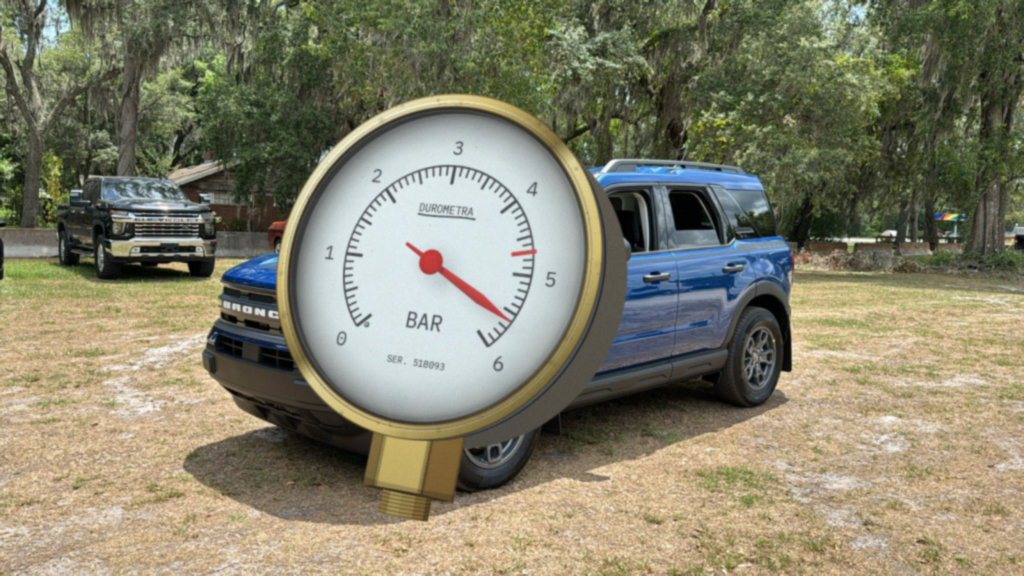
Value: **5.6** bar
